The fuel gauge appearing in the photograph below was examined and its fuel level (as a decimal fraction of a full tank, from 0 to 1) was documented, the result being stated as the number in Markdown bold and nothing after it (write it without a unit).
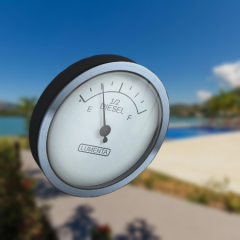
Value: **0.25**
